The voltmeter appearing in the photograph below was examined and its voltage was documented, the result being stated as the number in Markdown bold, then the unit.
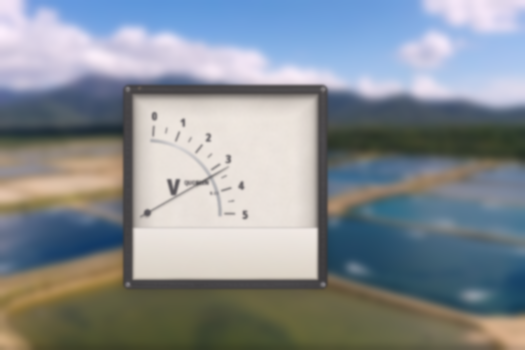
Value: **3.25** V
